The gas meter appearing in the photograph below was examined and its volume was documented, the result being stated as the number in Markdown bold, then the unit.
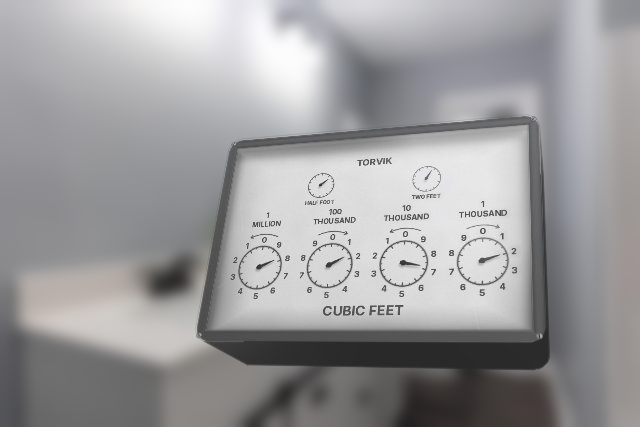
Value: **817200** ft³
